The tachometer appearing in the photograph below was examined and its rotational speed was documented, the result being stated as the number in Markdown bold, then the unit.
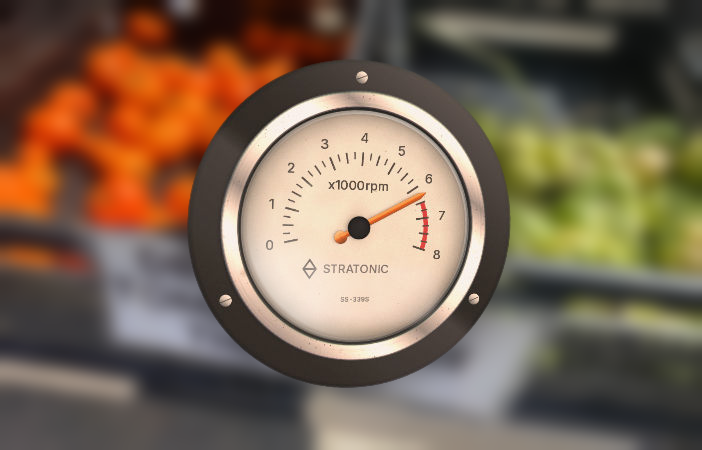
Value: **6250** rpm
